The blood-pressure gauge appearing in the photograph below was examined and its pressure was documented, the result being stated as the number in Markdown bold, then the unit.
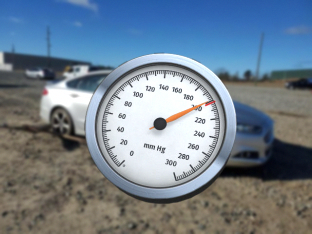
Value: **200** mmHg
